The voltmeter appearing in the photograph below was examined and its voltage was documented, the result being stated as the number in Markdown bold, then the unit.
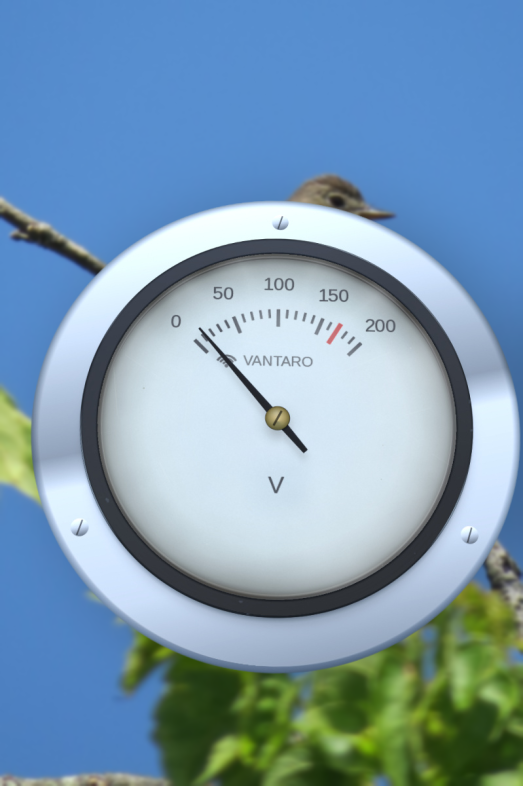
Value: **10** V
